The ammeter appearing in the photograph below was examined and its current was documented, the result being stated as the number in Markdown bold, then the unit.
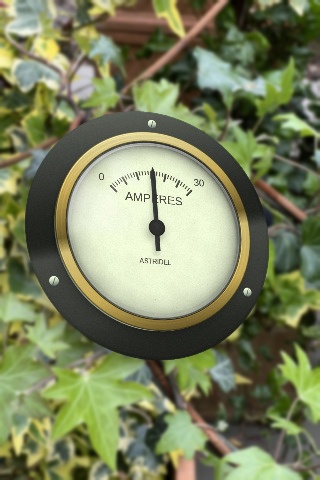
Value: **15** A
